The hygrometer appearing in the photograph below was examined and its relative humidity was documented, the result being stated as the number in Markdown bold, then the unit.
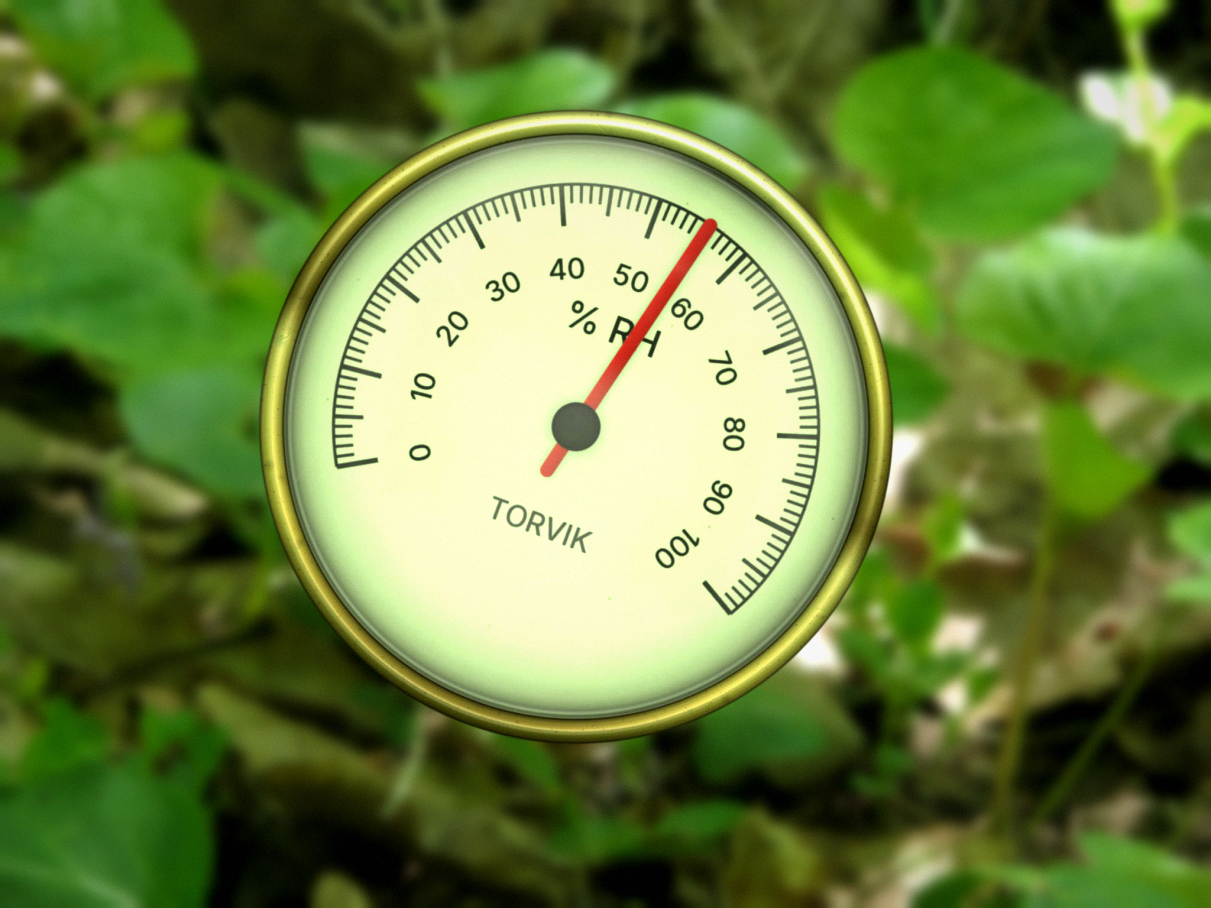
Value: **55.5** %
